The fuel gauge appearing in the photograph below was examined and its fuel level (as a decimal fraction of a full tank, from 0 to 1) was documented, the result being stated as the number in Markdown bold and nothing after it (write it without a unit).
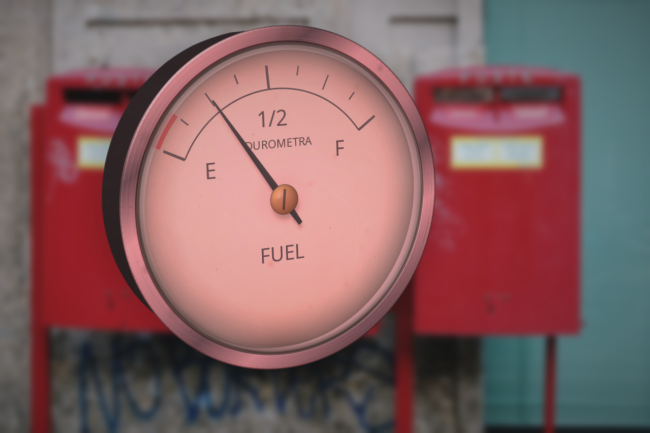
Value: **0.25**
